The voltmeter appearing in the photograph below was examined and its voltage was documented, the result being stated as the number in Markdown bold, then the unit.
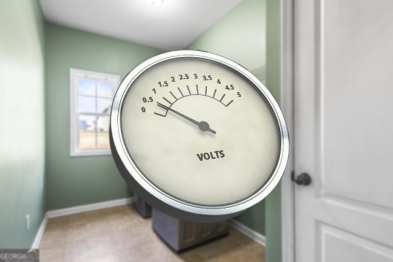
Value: **0.5** V
